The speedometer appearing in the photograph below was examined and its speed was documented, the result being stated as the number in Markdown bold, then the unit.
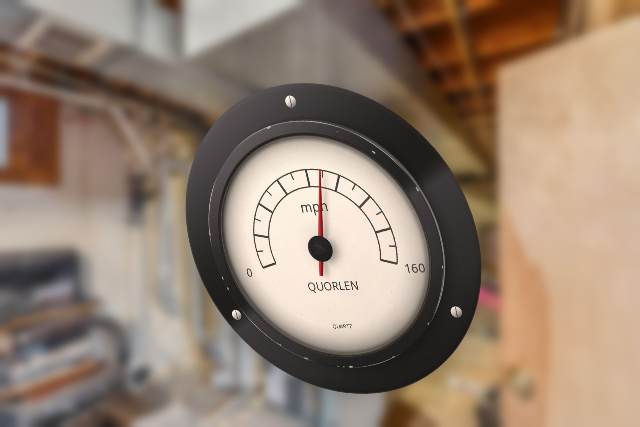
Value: **90** mph
